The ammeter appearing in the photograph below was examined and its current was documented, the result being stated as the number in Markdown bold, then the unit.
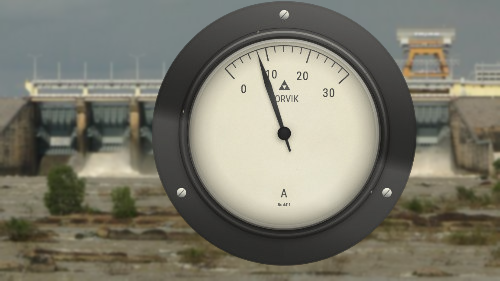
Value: **8** A
